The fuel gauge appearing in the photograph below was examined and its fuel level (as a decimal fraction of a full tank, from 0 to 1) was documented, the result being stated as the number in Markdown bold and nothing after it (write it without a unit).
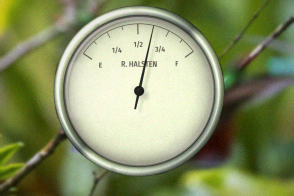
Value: **0.625**
